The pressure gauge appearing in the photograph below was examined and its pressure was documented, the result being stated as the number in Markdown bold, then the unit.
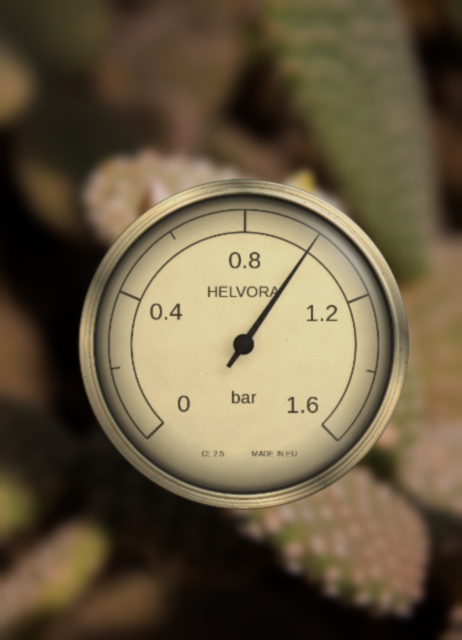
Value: **1** bar
